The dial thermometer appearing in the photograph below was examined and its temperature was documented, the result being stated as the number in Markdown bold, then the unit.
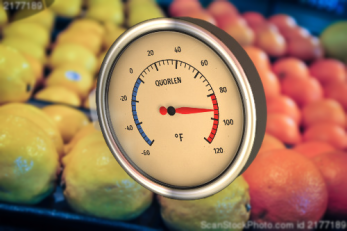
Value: **92** °F
